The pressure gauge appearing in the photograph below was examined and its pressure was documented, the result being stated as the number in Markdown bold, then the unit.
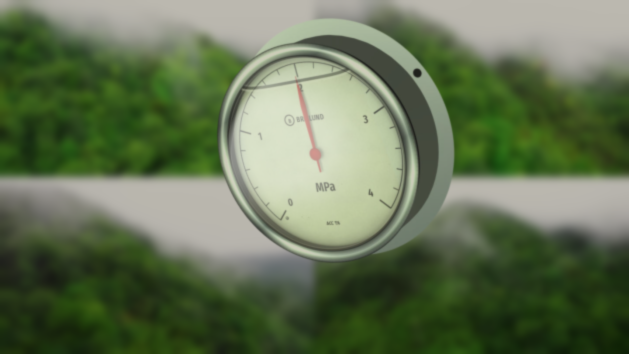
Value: **2** MPa
